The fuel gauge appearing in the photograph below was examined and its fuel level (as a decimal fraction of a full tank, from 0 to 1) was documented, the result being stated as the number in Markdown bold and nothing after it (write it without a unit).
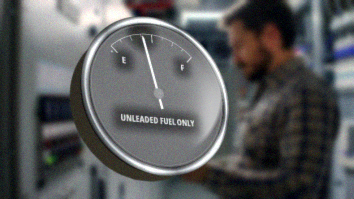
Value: **0.375**
